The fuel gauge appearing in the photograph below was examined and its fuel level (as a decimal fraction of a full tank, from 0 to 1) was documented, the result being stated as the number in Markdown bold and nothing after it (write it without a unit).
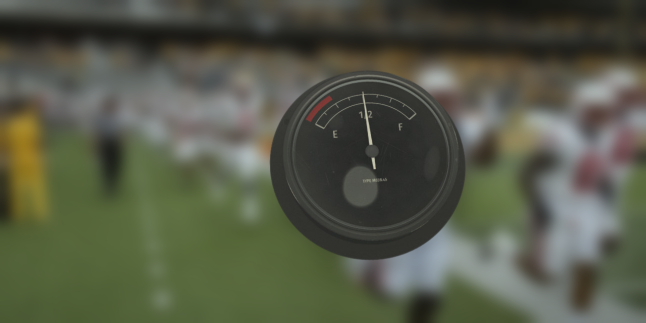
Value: **0.5**
